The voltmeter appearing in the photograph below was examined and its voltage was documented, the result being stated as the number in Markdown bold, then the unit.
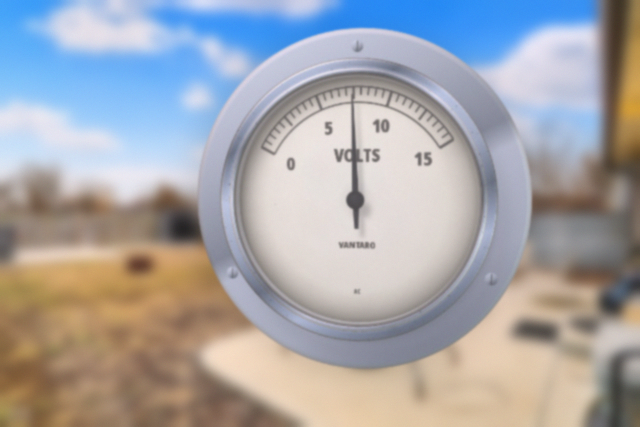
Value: **7.5** V
